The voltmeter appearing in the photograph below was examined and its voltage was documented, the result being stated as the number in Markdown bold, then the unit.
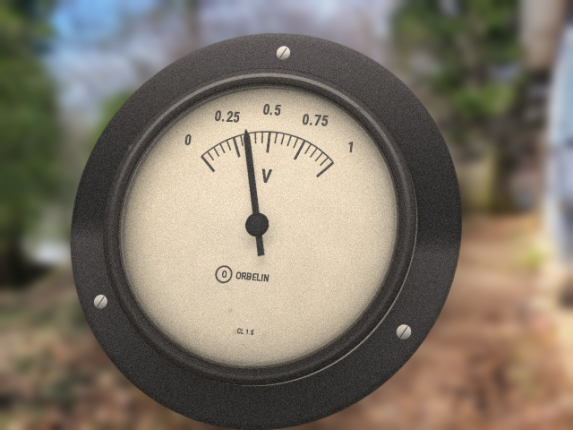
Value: **0.35** V
